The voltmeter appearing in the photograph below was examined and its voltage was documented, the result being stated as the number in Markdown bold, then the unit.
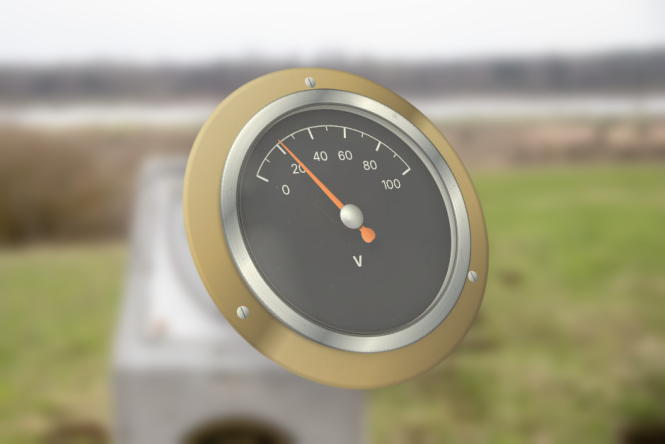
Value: **20** V
